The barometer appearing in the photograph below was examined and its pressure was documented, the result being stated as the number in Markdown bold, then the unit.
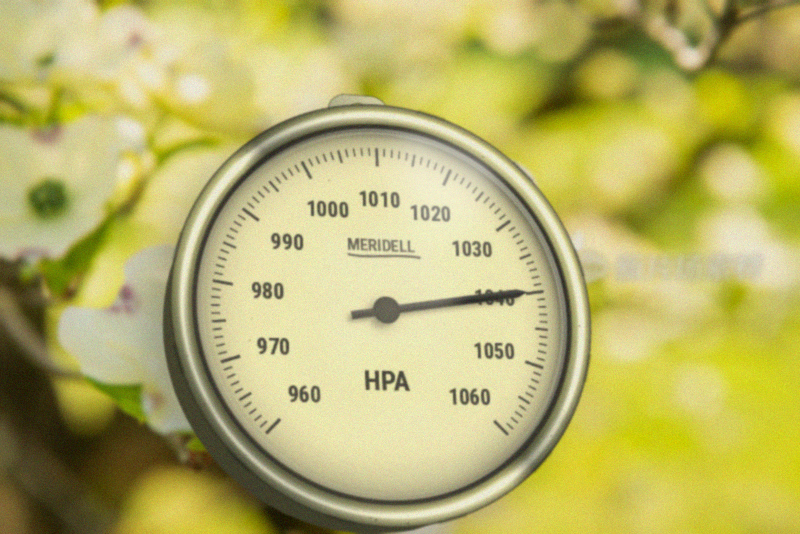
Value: **1040** hPa
